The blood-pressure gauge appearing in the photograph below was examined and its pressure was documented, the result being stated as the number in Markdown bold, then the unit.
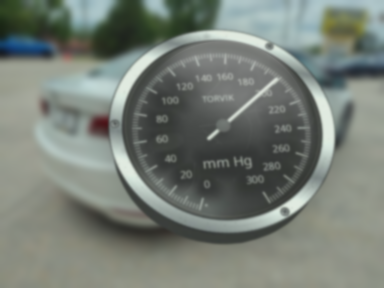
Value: **200** mmHg
